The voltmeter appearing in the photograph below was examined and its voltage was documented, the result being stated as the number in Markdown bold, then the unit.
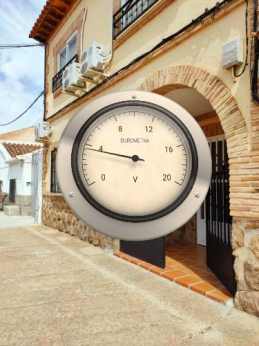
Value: **3.5** V
